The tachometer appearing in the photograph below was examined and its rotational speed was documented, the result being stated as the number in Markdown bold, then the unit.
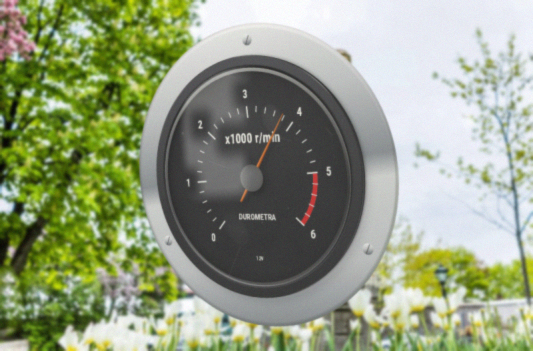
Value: **3800** rpm
